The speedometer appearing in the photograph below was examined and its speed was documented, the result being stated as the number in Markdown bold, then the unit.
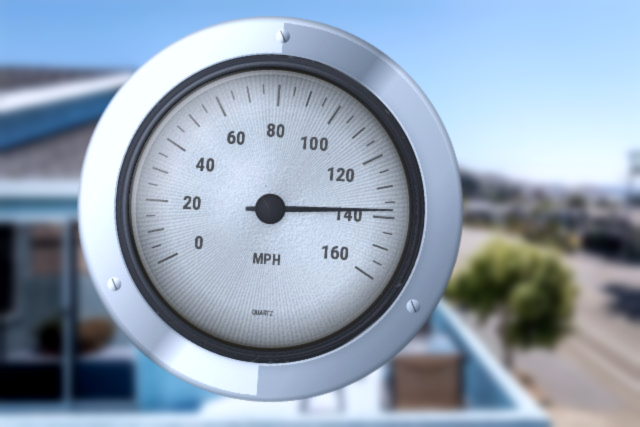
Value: **137.5** mph
